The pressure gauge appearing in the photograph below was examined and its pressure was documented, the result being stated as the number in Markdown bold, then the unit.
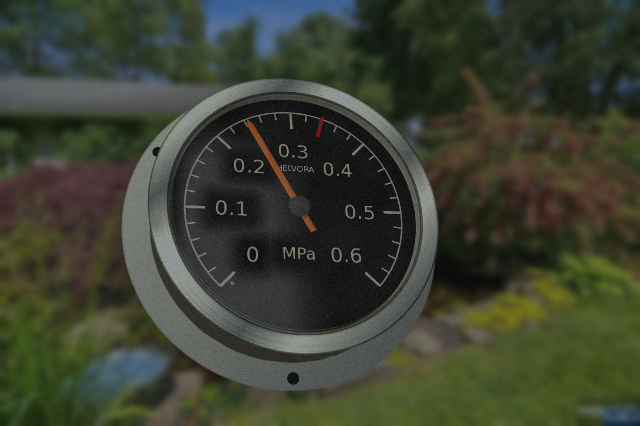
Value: **0.24** MPa
